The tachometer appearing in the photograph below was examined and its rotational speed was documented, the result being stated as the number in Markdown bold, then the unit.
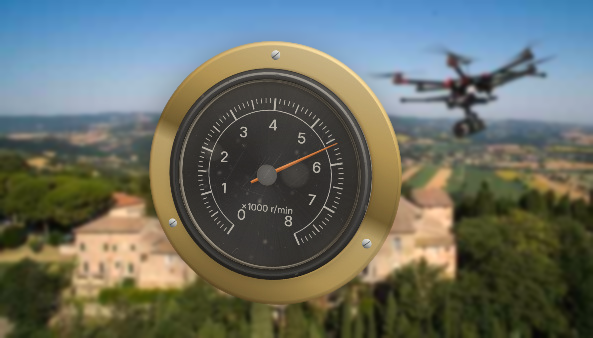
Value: **5600** rpm
